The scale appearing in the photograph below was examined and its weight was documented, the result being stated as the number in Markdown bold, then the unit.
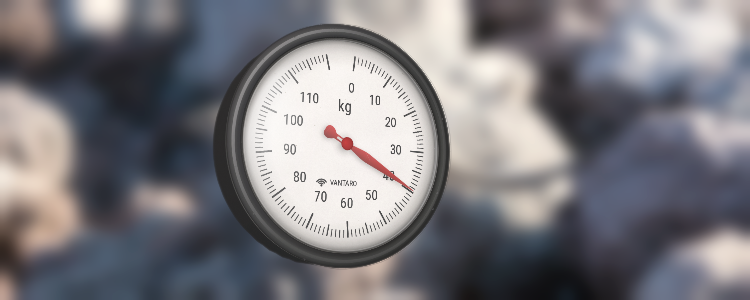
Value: **40** kg
